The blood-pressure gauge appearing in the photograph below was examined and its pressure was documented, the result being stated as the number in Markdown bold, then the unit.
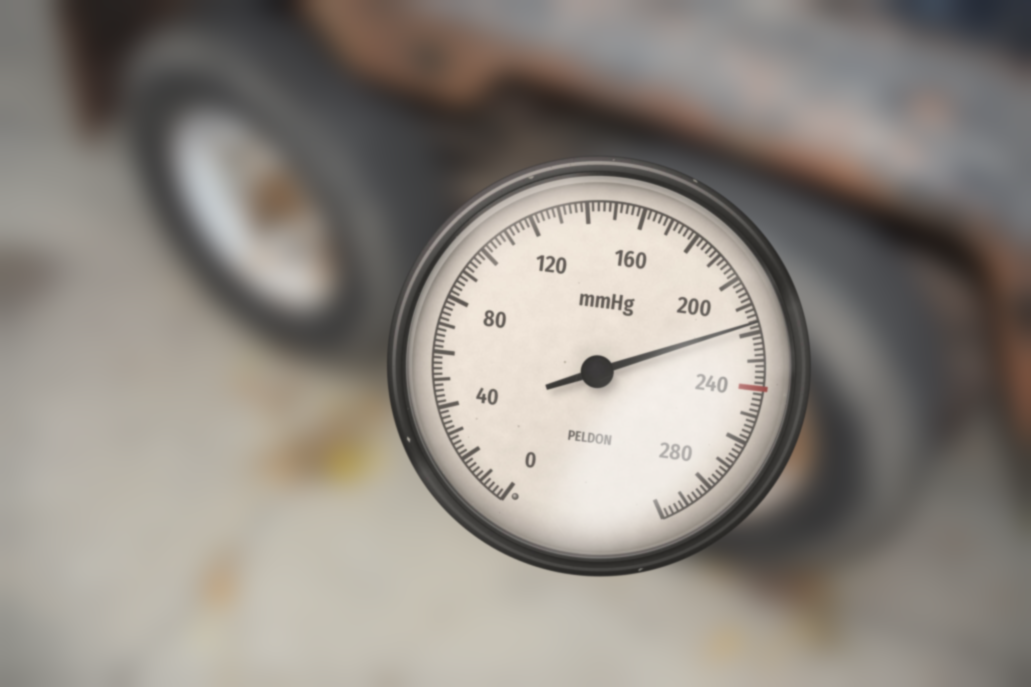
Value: **216** mmHg
